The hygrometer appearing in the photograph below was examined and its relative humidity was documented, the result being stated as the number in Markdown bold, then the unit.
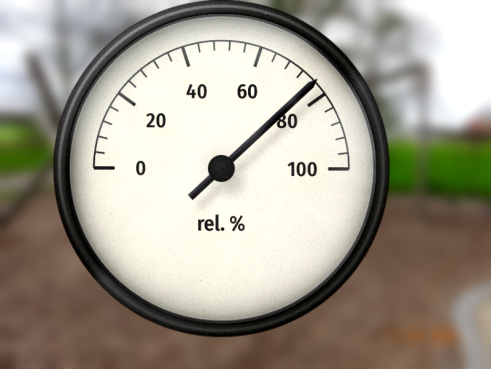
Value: **76** %
